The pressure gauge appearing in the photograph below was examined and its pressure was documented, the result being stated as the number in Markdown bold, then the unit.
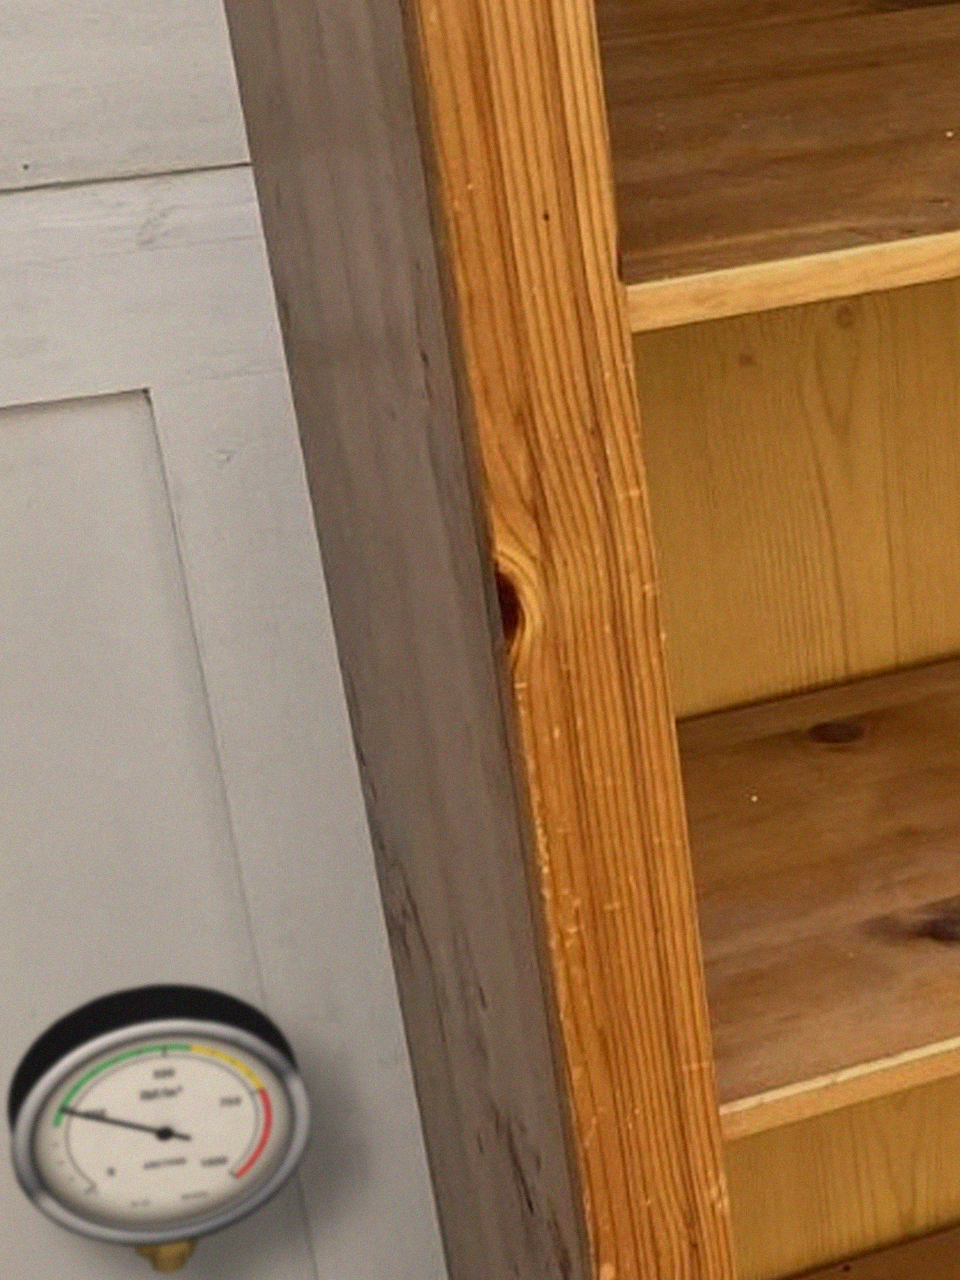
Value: **250** psi
